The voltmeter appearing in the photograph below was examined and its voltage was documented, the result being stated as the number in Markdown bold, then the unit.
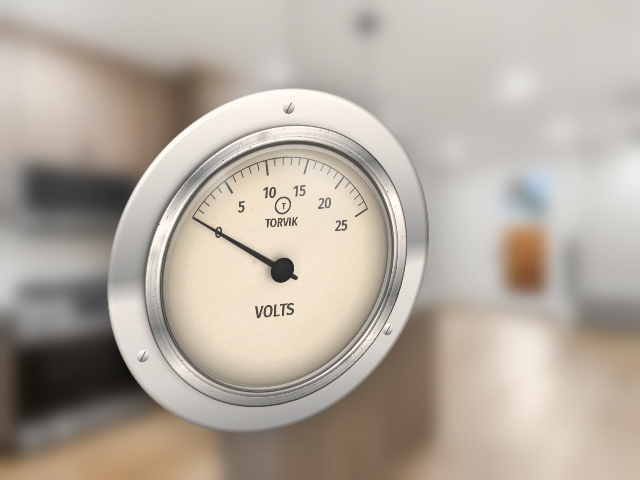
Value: **0** V
